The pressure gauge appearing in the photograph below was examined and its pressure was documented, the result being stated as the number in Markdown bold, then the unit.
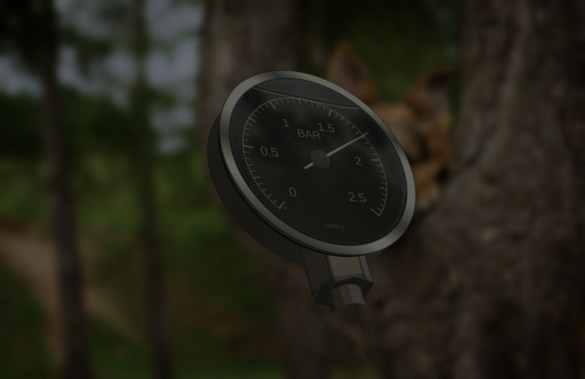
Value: **1.8** bar
